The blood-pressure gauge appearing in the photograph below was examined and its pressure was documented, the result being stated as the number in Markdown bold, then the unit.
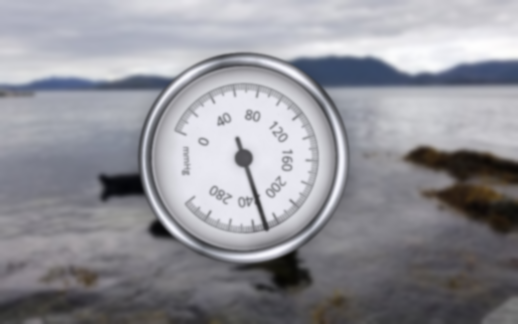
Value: **230** mmHg
